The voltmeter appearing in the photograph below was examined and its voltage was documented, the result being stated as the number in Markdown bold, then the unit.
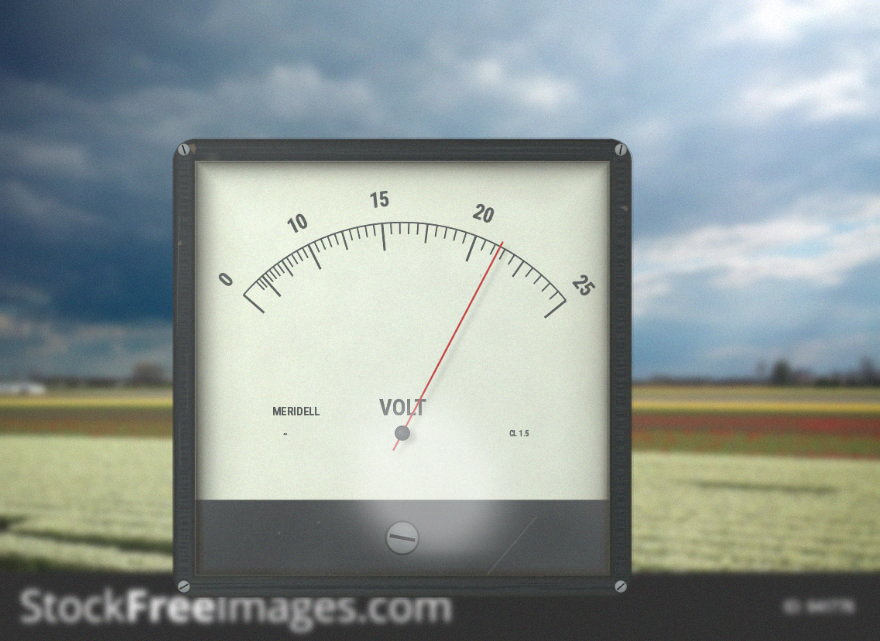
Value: **21.25** V
